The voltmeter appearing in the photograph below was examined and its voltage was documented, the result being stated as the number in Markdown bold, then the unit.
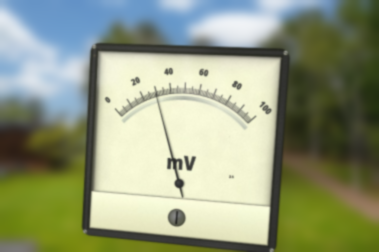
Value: **30** mV
